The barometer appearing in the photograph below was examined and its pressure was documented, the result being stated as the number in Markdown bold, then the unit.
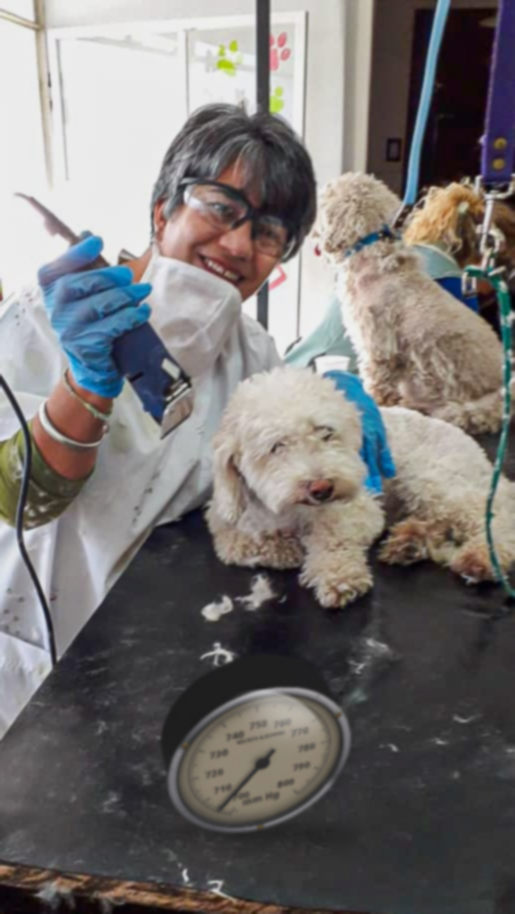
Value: **705** mmHg
